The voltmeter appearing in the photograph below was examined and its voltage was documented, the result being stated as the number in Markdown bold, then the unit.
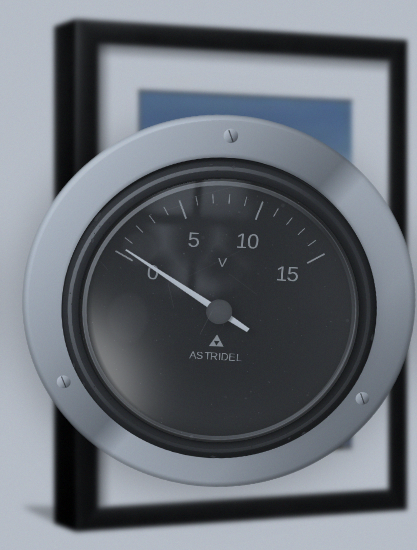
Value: **0.5** V
